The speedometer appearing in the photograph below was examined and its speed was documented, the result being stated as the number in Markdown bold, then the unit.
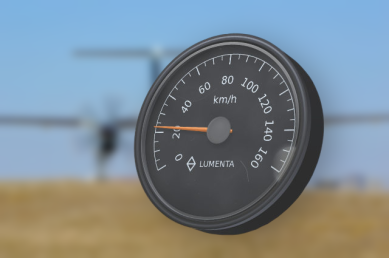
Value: **22.5** km/h
